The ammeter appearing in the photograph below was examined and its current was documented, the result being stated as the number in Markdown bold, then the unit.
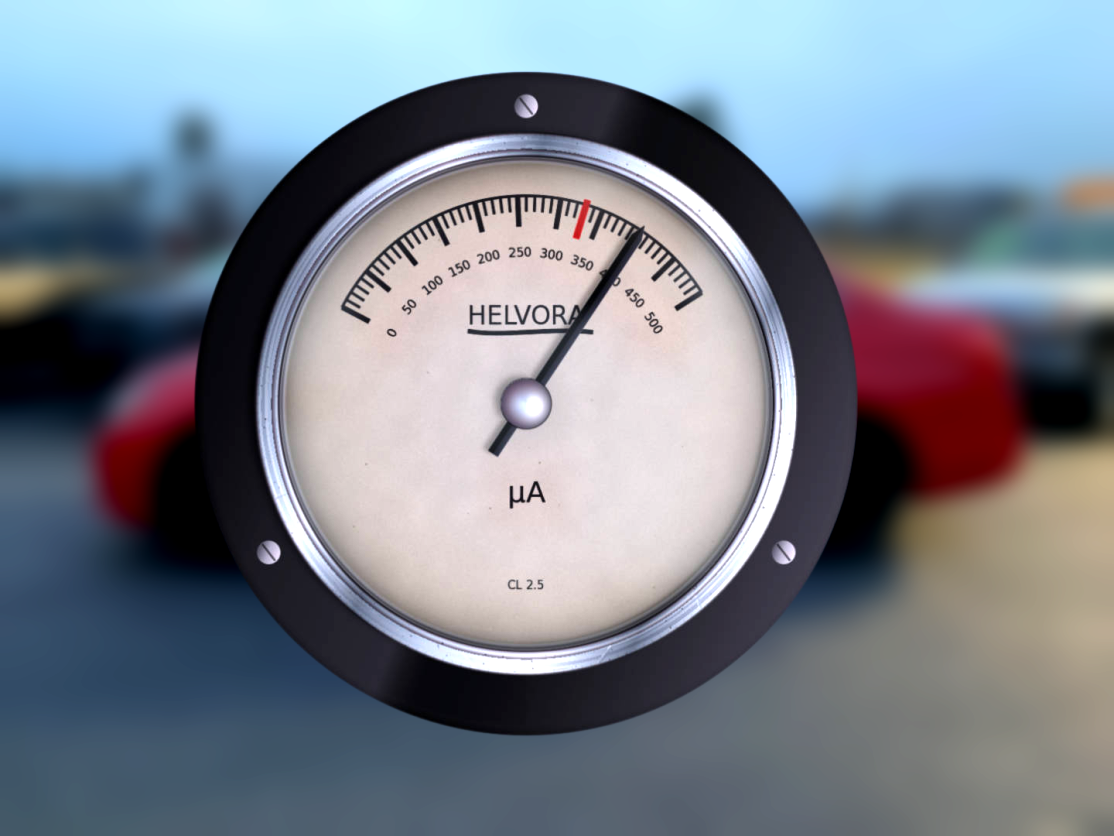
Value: **400** µA
